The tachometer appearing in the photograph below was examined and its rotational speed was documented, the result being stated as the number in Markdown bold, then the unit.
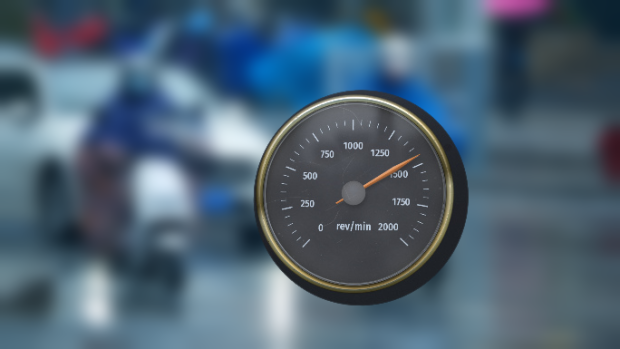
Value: **1450** rpm
